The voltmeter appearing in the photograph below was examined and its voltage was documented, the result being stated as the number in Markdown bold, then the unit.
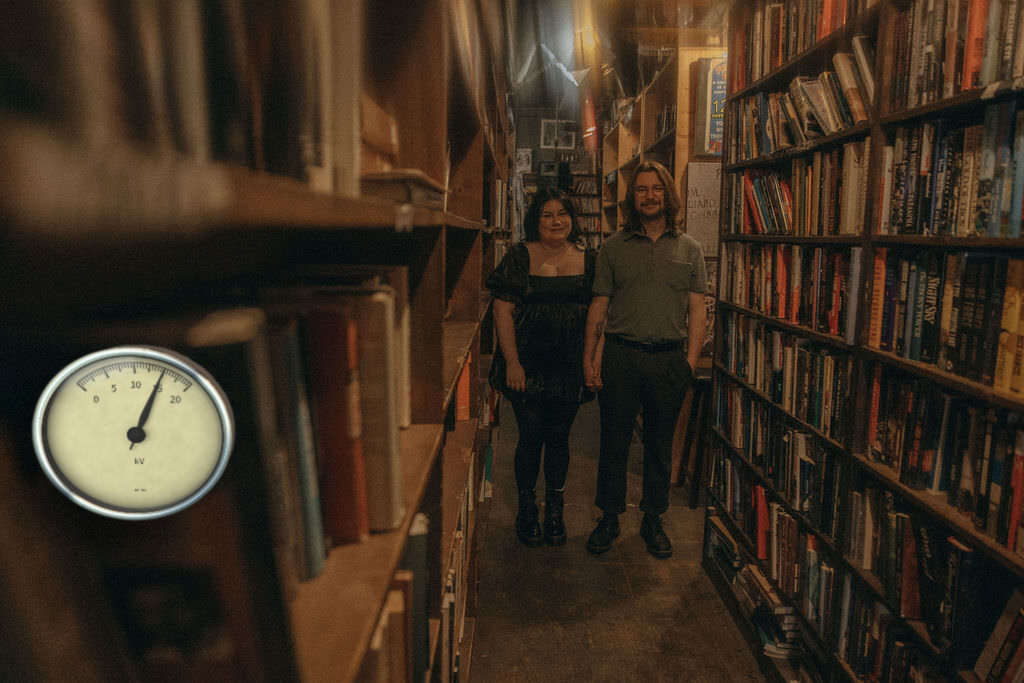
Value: **15** kV
